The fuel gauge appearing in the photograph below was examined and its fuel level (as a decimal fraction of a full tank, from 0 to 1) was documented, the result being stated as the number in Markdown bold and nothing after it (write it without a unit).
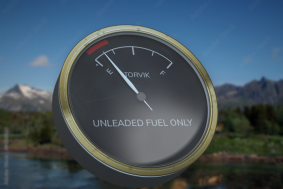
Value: **0.125**
